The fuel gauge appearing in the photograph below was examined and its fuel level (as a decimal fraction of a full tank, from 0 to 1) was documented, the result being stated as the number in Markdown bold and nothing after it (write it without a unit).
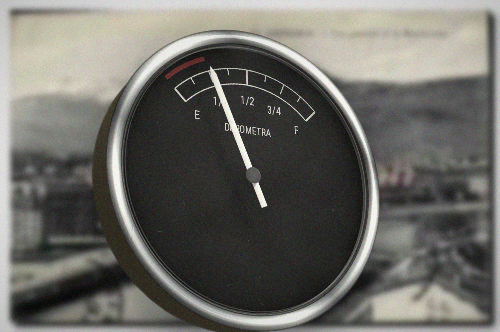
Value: **0.25**
